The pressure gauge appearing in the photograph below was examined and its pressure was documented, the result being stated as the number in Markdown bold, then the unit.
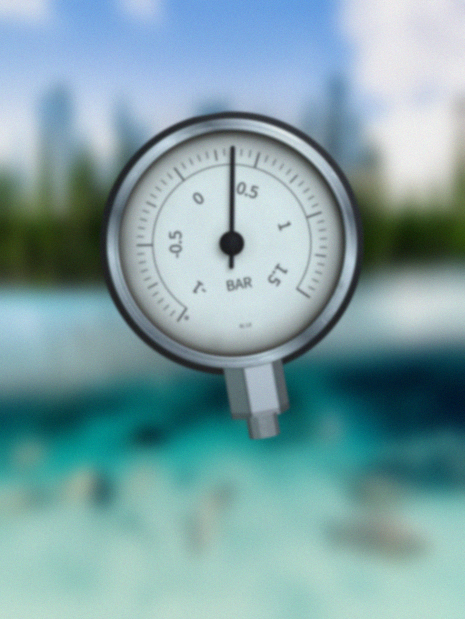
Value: **0.35** bar
